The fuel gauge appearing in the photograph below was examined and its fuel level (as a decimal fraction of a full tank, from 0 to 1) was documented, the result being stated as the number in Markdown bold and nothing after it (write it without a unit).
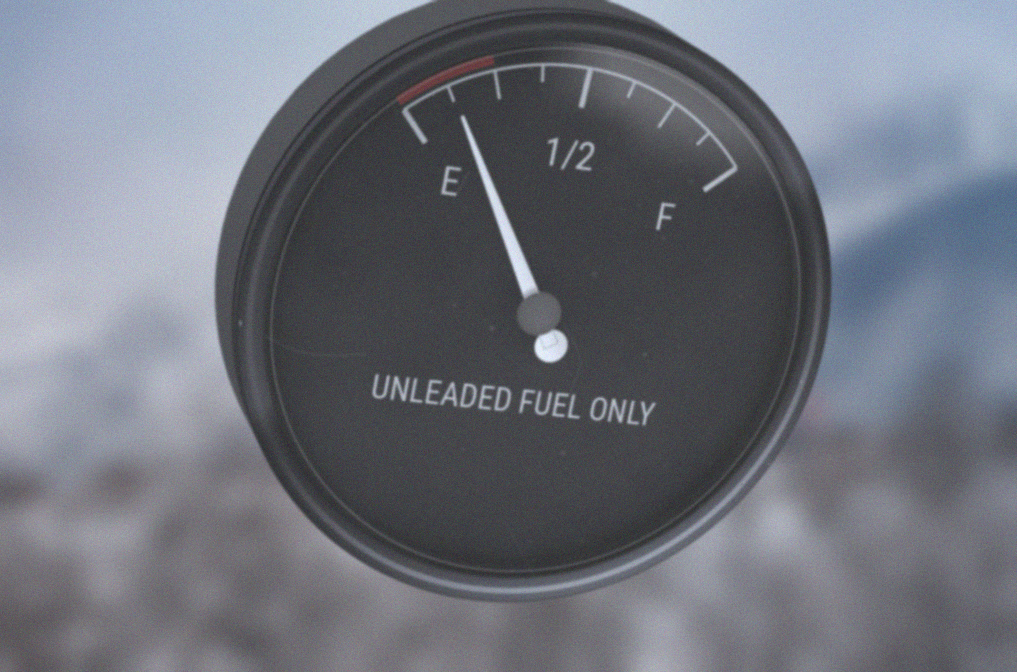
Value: **0.125**
